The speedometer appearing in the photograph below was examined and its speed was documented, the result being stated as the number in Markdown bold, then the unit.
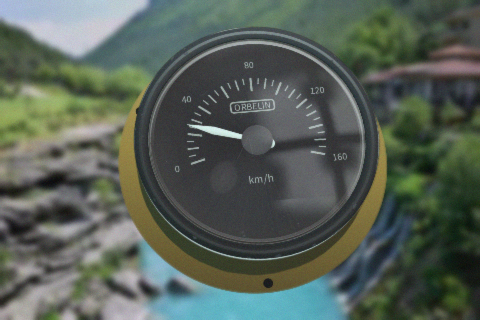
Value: **25** km/h
